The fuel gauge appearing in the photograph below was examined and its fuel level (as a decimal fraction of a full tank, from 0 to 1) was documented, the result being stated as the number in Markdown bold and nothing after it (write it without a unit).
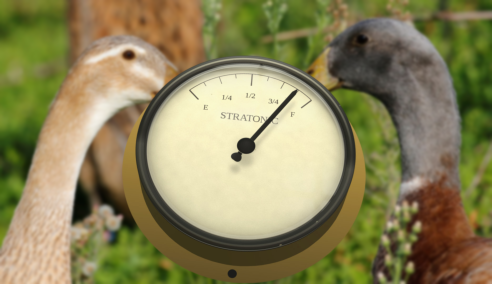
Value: **0.875**
